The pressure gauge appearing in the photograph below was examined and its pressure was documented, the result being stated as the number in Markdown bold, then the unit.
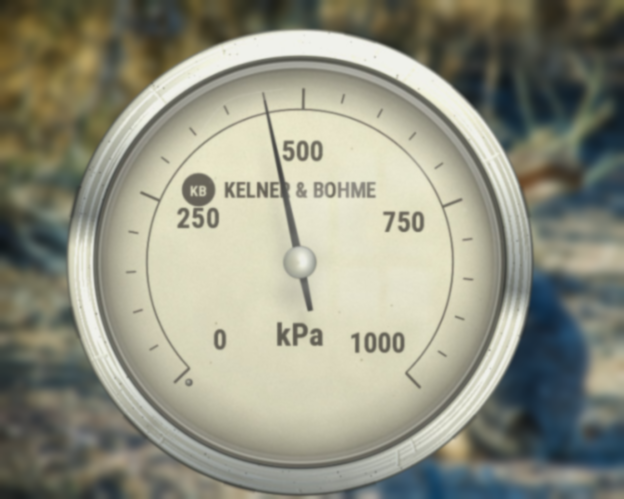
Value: **450** kPa
